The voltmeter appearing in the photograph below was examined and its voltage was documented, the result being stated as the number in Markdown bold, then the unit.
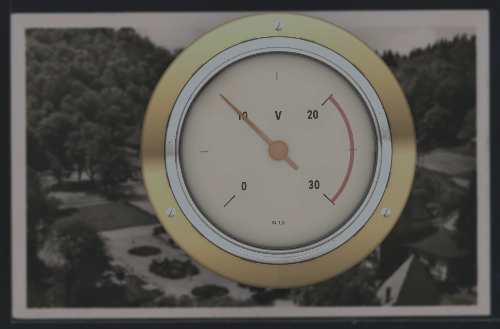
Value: **10** V
